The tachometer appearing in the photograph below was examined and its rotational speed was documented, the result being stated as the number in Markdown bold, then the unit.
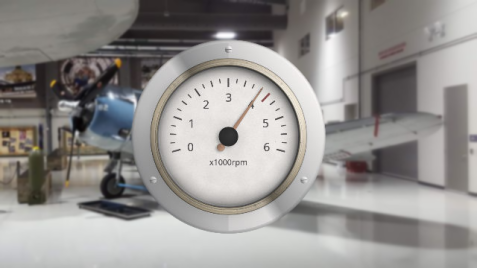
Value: **4000** rpm
